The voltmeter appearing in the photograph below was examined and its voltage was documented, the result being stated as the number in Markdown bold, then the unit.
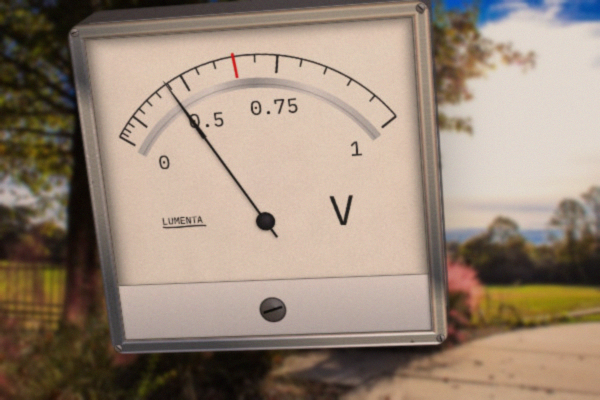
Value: **0.45** V
